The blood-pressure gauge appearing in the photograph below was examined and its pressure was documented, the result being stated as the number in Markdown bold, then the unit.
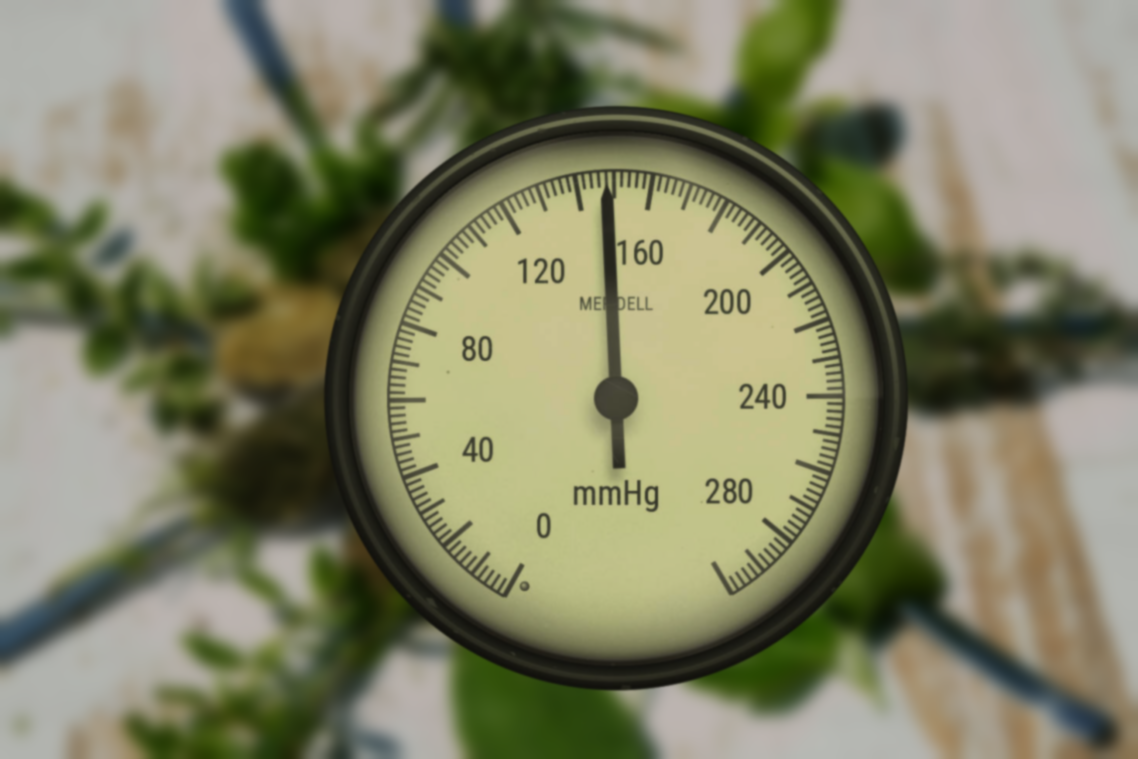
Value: **148** mmHg
